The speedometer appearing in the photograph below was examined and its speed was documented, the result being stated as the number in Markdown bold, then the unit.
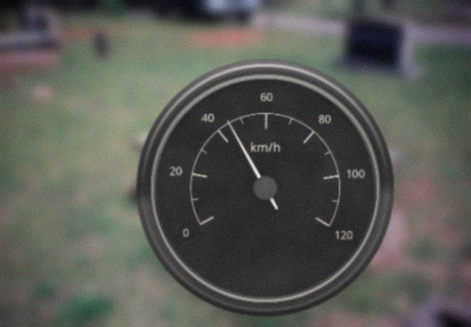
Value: **45** km/h
